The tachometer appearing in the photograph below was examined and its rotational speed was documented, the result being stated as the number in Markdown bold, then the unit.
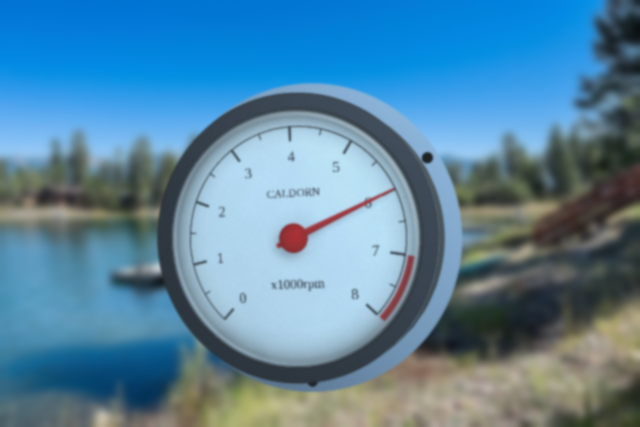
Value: **6000** rpm
